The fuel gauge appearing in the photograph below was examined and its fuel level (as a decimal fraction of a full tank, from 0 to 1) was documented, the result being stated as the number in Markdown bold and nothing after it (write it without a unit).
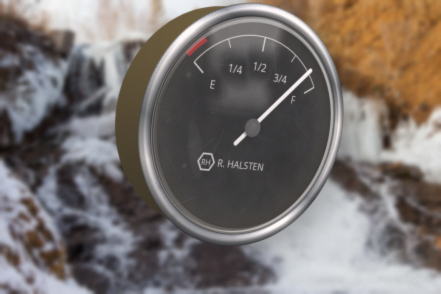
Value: **0.875**
